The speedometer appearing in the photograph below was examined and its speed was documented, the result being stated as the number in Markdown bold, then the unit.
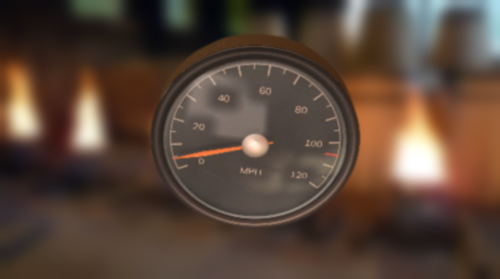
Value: **5** mph
